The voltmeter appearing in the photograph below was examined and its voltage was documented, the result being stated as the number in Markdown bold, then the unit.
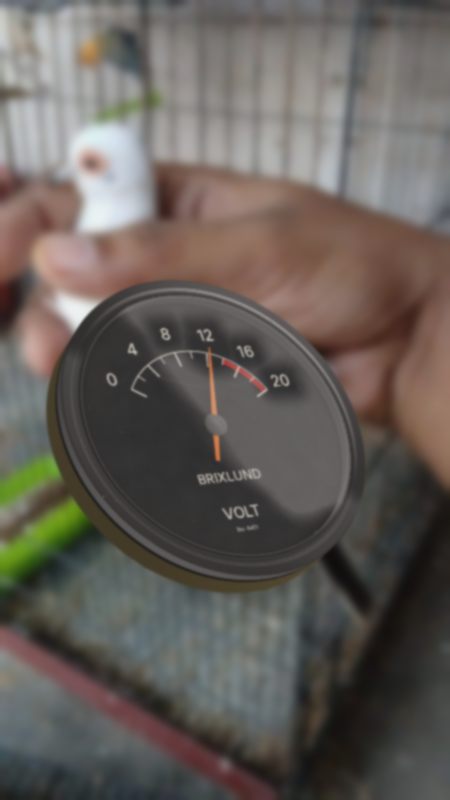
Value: **12** V
